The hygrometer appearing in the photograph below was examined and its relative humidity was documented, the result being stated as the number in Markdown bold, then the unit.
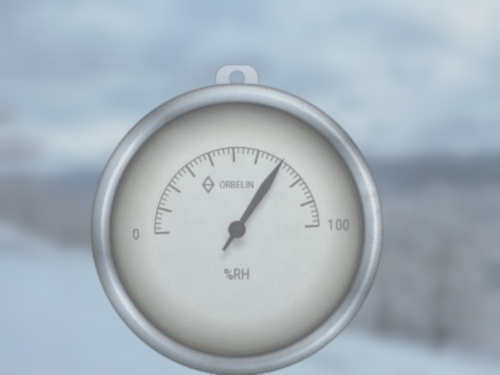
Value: **70** %
